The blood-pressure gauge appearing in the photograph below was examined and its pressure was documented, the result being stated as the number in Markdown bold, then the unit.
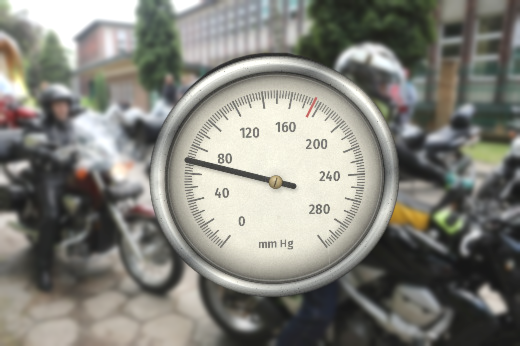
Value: **70** mmHg
